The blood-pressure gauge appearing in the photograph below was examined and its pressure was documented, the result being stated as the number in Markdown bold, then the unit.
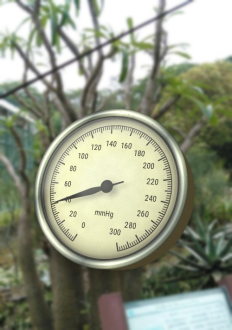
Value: **40** mmHg
